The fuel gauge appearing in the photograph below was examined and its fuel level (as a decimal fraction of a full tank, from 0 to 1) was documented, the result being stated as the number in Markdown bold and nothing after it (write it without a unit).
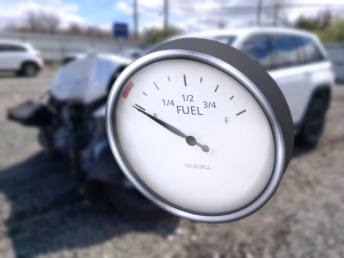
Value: **0**
